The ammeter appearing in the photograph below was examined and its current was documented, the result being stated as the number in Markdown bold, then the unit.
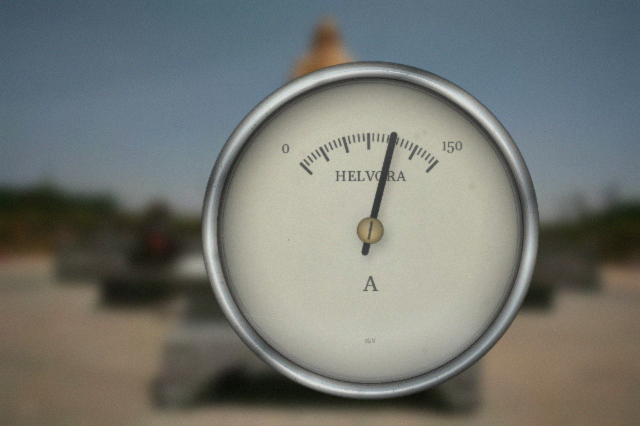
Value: **100** A
